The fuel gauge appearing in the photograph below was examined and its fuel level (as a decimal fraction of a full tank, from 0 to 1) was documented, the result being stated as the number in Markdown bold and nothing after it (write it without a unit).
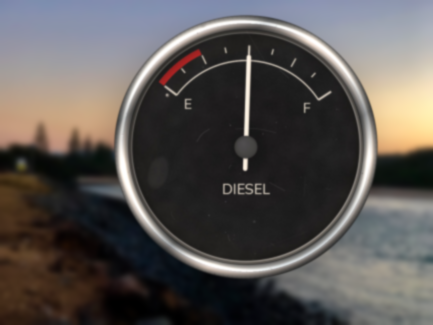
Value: **0.5**
